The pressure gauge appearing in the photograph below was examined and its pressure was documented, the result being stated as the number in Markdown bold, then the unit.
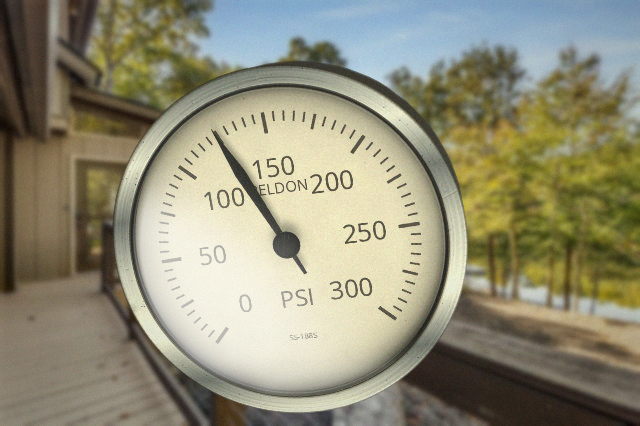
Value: **125** psi
